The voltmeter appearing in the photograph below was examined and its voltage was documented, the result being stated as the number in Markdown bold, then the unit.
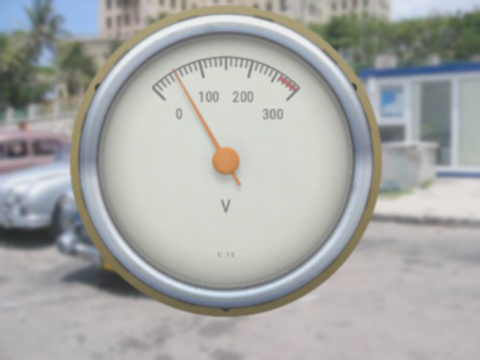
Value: **50** V
